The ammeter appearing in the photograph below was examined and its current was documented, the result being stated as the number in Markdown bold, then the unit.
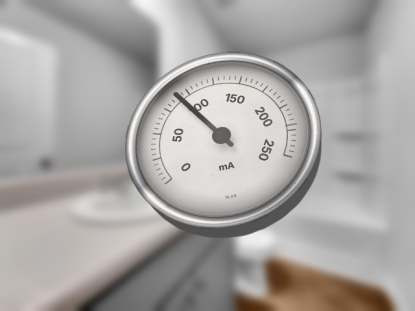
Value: **90** mA
